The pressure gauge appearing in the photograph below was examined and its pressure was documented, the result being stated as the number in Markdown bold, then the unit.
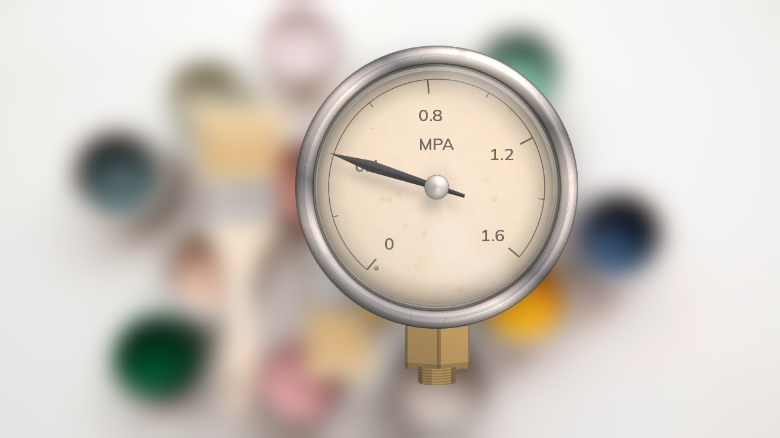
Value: **0.4** MPa
